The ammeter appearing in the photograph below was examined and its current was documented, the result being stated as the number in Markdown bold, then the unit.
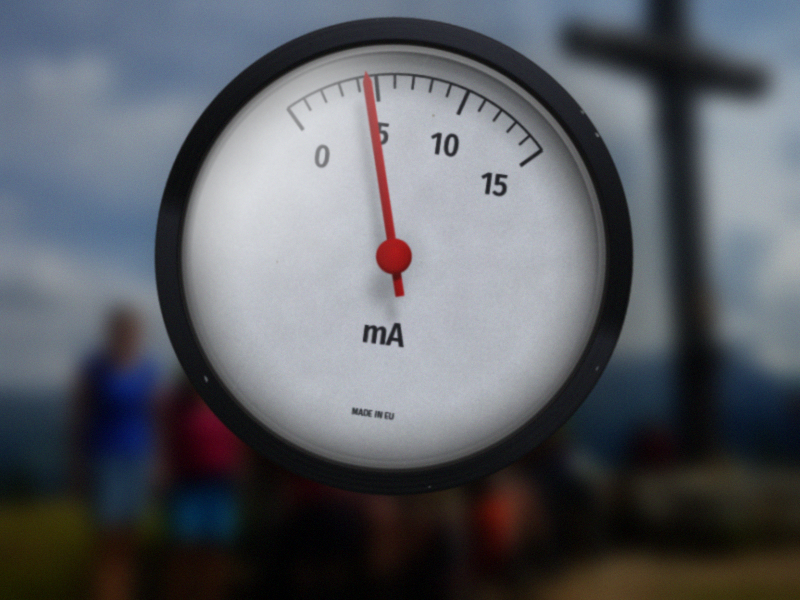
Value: **4.5** mA
